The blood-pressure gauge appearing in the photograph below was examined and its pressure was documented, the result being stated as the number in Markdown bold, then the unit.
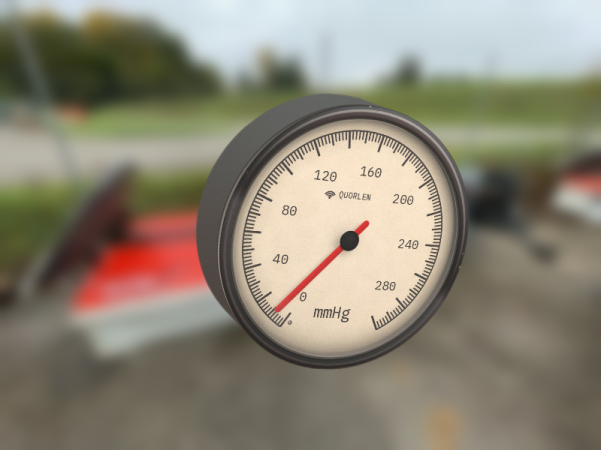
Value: **10** mmHg
